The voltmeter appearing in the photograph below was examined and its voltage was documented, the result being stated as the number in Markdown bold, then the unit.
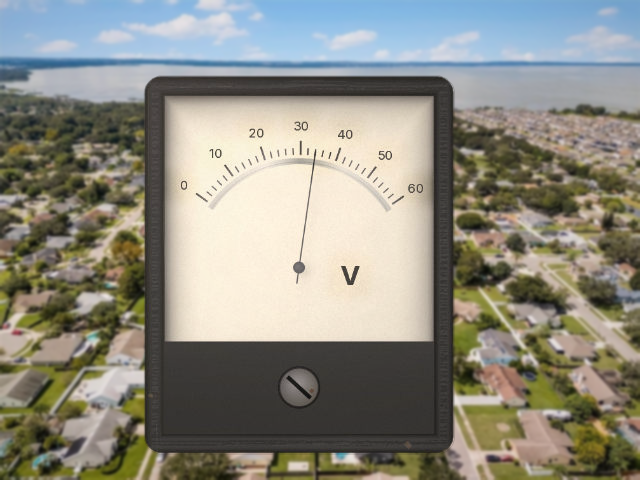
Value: **34** V
